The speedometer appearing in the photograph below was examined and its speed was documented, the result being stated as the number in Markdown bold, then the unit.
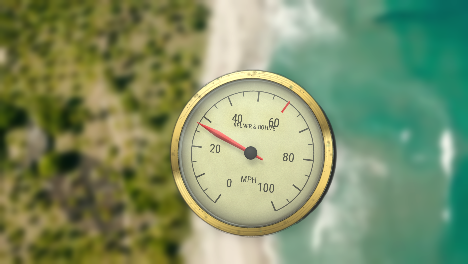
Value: **27.5** mph
